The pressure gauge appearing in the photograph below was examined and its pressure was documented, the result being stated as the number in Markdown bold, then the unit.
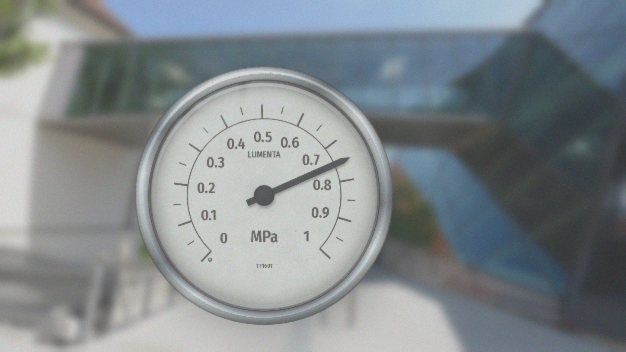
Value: **0.75** MPa
